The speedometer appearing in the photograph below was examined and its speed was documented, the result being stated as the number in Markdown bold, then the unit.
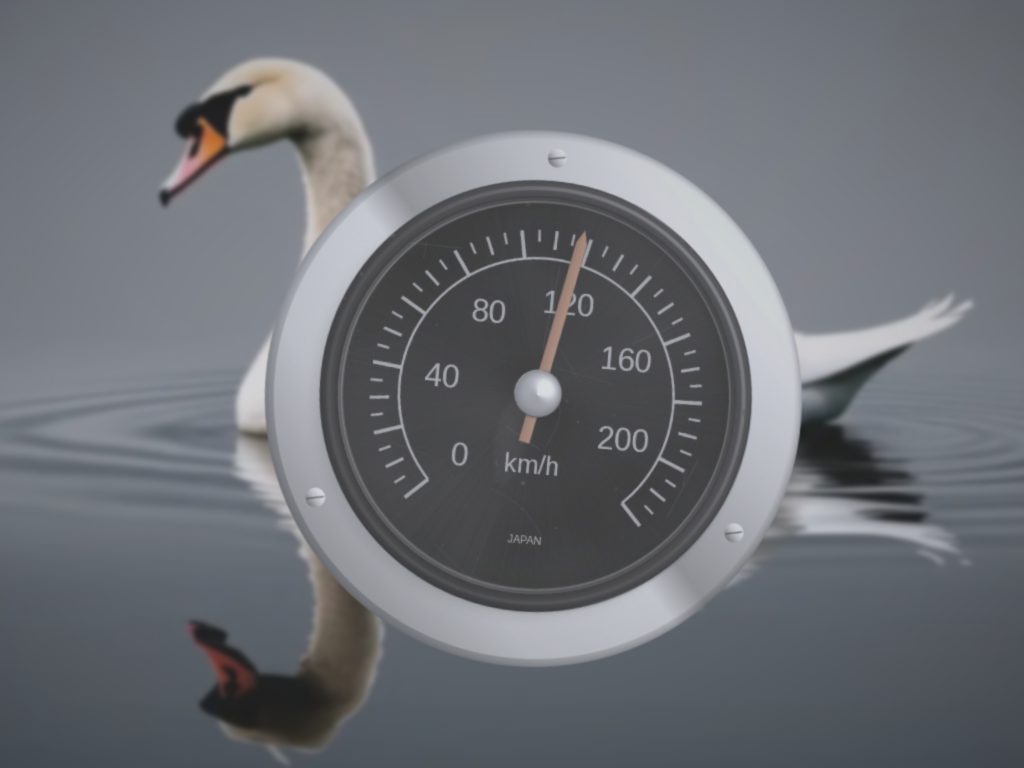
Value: **117.5** km/h
